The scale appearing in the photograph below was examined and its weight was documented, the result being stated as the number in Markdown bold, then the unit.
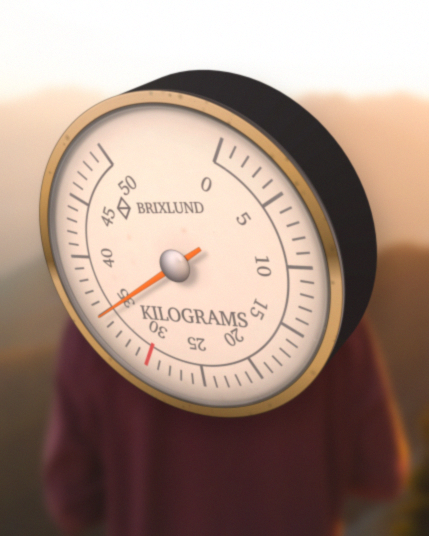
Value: **35** kg
